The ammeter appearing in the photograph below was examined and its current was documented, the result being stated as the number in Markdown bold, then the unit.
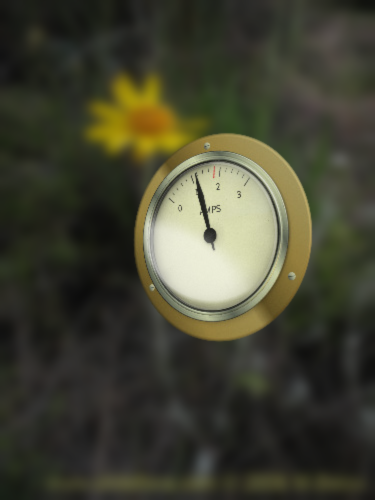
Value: **1.2** A
